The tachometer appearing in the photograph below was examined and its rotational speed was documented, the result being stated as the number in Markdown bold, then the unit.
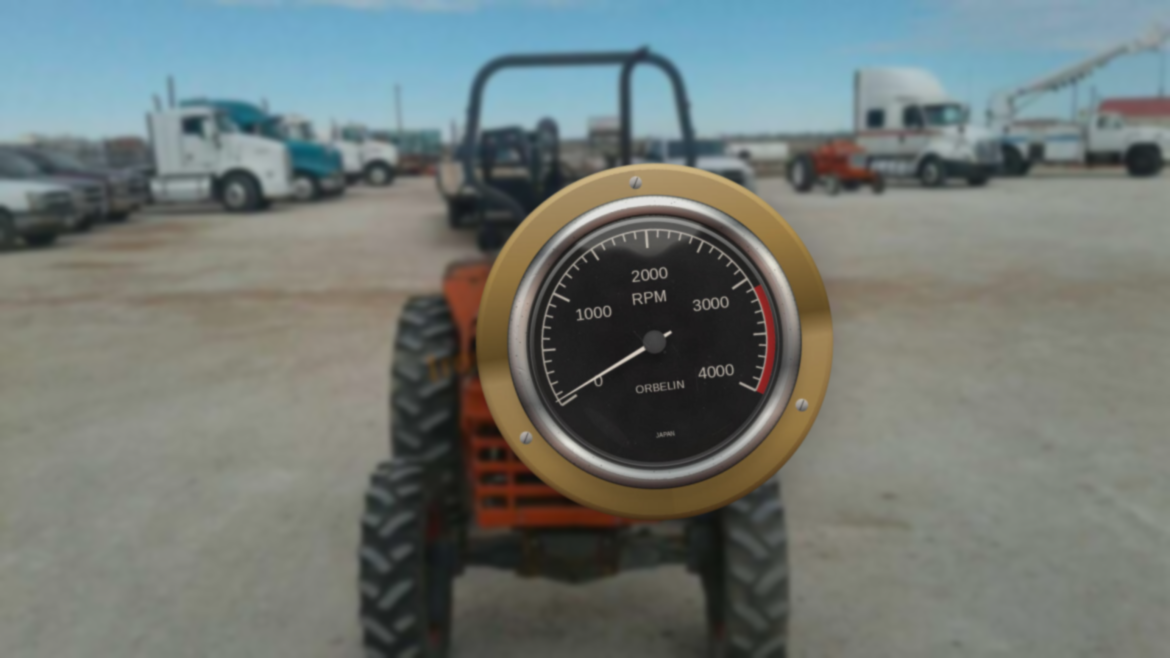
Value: **50** rpm
